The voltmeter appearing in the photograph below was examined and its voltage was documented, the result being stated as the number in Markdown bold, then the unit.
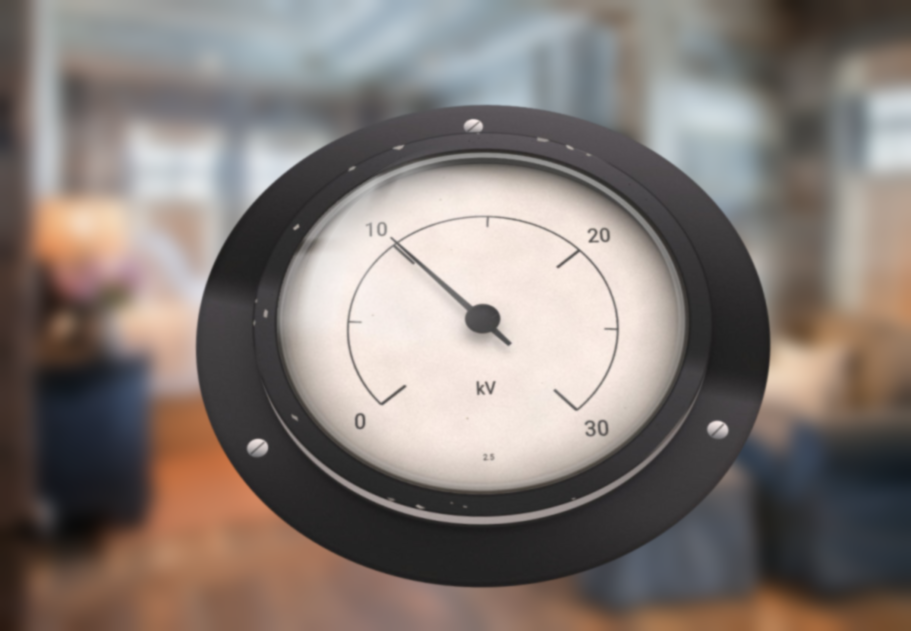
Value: **10** kV
